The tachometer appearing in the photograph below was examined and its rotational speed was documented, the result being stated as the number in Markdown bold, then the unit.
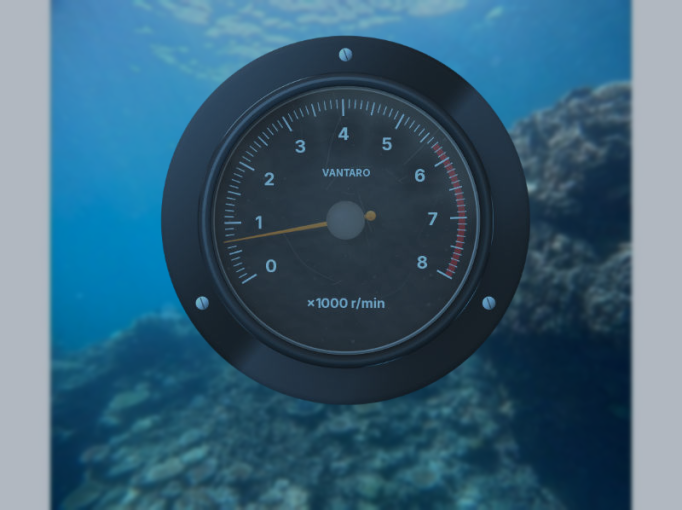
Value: **700** rpm
